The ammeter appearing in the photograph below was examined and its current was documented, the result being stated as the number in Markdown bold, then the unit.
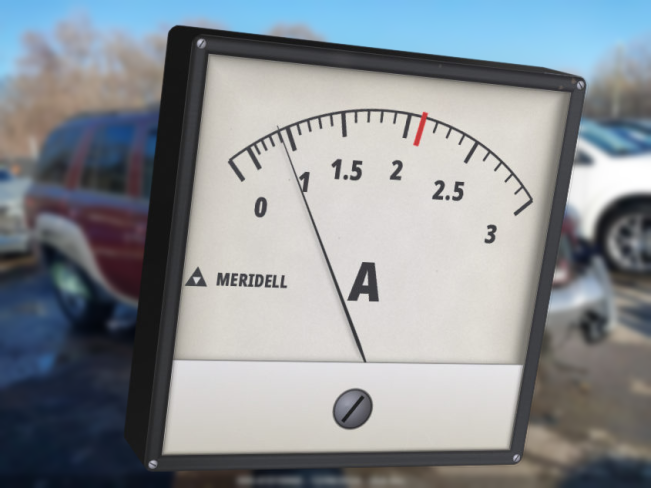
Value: **0.9** A
